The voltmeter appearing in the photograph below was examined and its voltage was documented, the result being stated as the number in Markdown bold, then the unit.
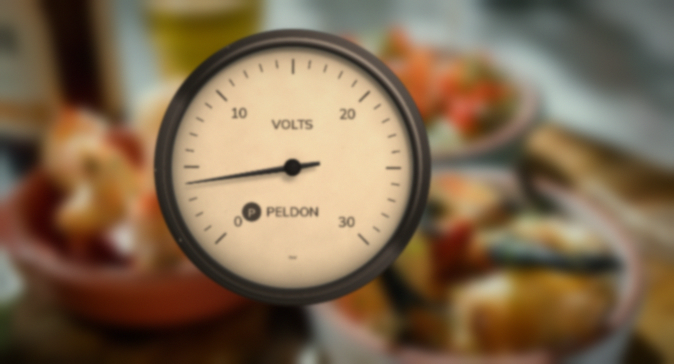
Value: **4** V
